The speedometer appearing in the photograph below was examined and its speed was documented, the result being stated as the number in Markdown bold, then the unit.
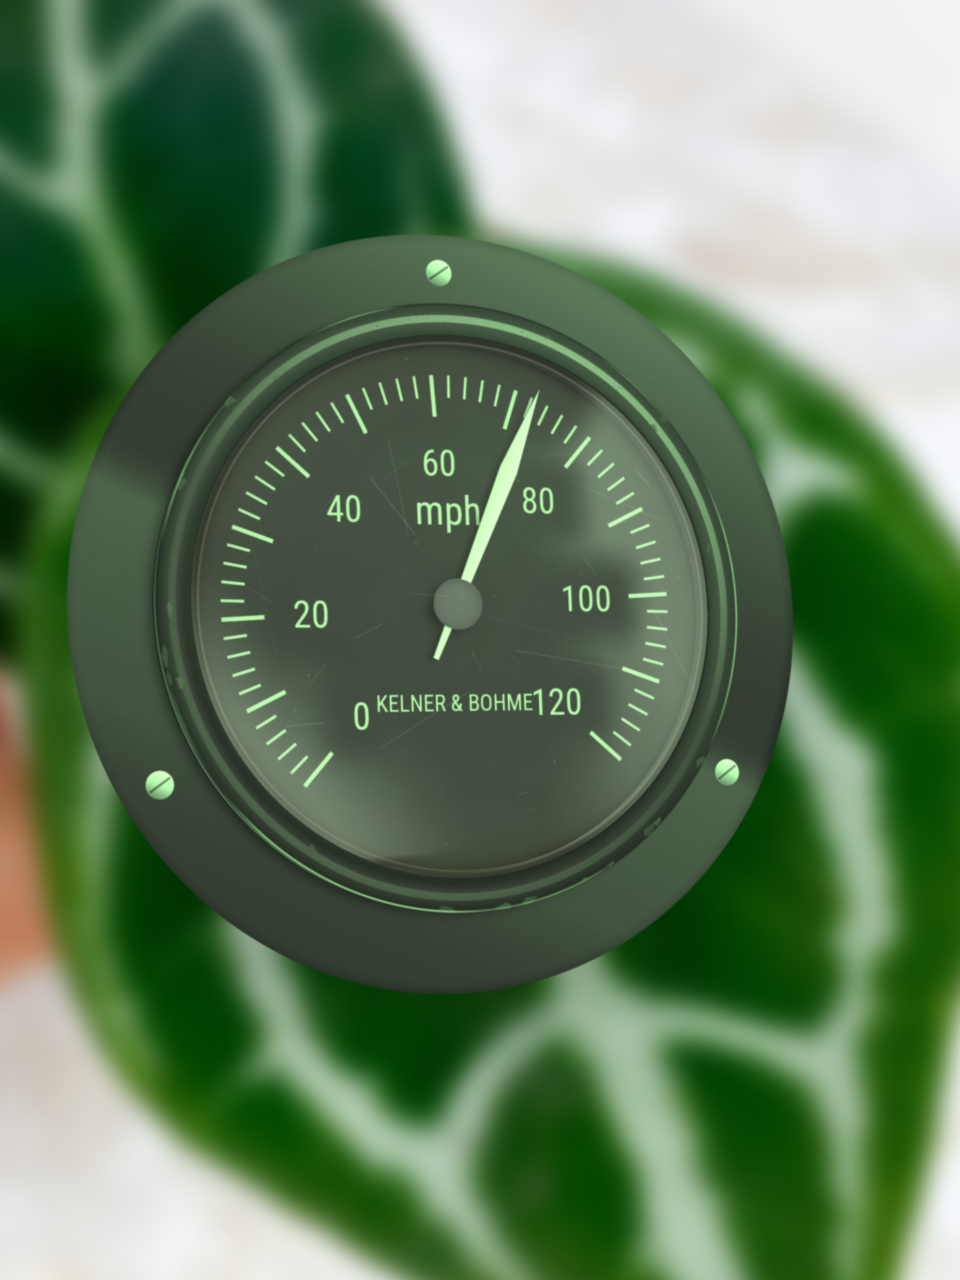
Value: **72** mph
